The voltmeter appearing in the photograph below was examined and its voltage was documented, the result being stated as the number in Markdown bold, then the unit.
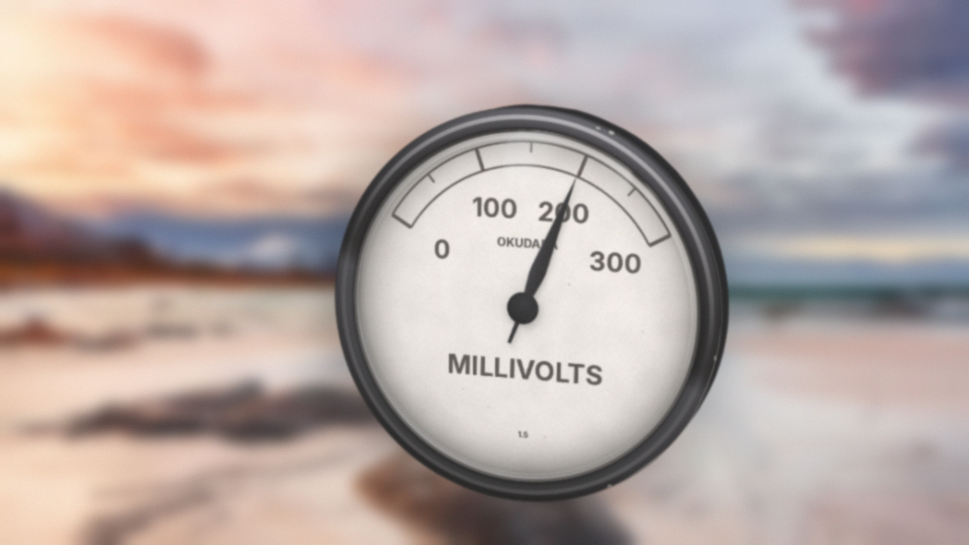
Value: **200** mV
